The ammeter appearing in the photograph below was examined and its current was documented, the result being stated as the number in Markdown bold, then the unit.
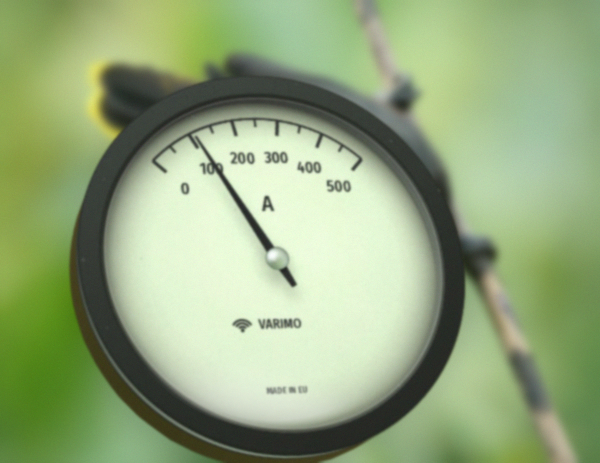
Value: **100** A
